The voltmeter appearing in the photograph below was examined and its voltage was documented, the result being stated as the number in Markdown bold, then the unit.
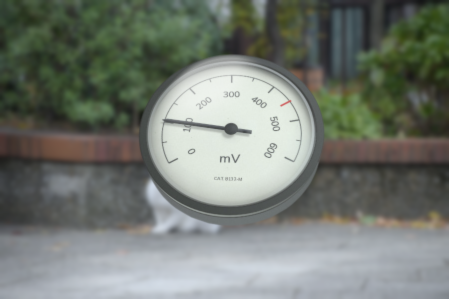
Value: **100** mV
